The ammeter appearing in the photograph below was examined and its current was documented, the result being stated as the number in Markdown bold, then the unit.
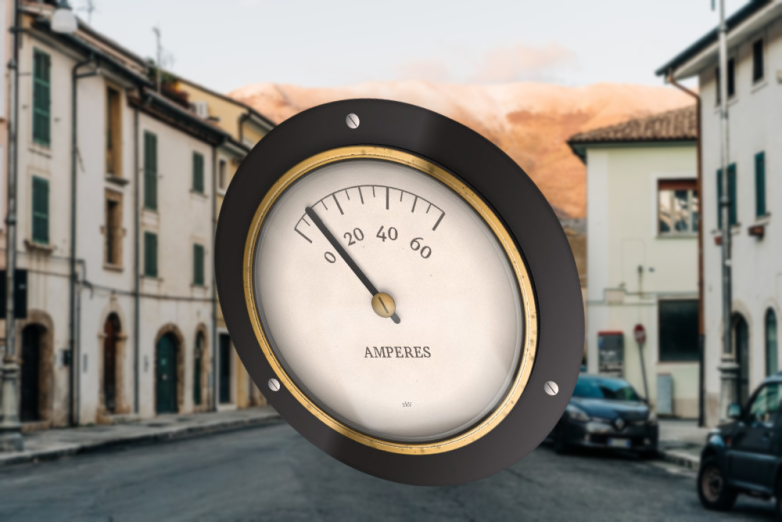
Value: **10** A
